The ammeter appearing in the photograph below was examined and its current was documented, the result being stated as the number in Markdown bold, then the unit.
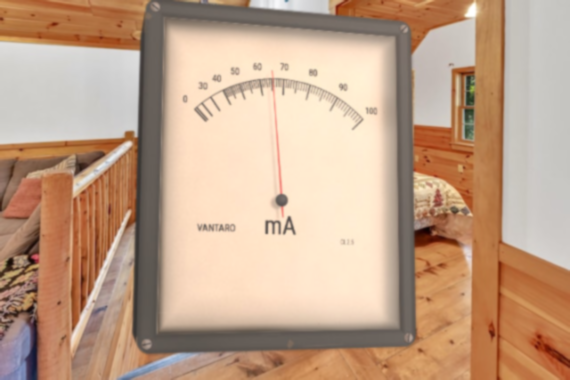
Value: **65** mA
